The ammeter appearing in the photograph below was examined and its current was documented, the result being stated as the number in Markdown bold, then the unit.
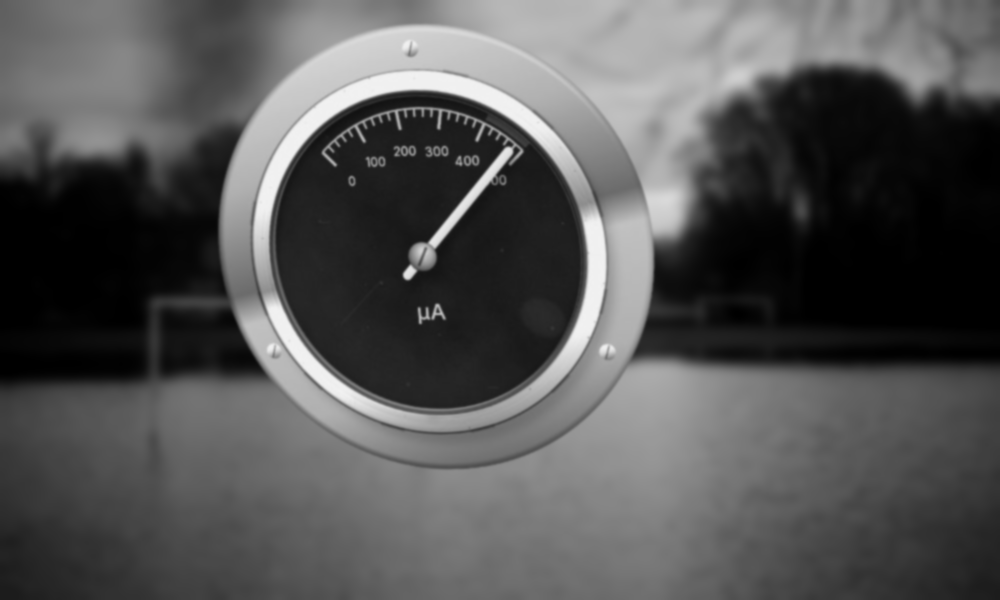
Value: **480** µA
